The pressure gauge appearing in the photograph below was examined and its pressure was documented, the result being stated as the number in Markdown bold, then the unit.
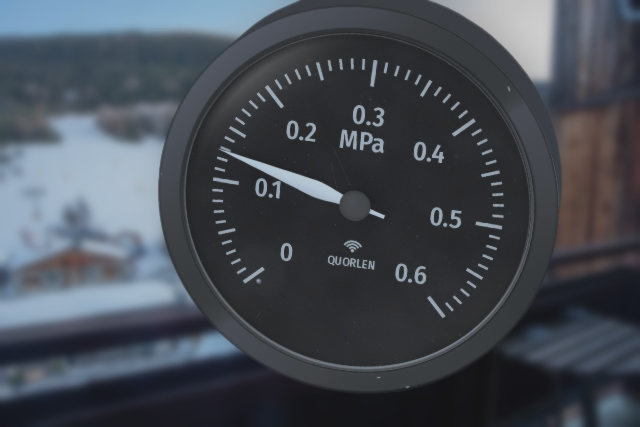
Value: **0.13** MPa
